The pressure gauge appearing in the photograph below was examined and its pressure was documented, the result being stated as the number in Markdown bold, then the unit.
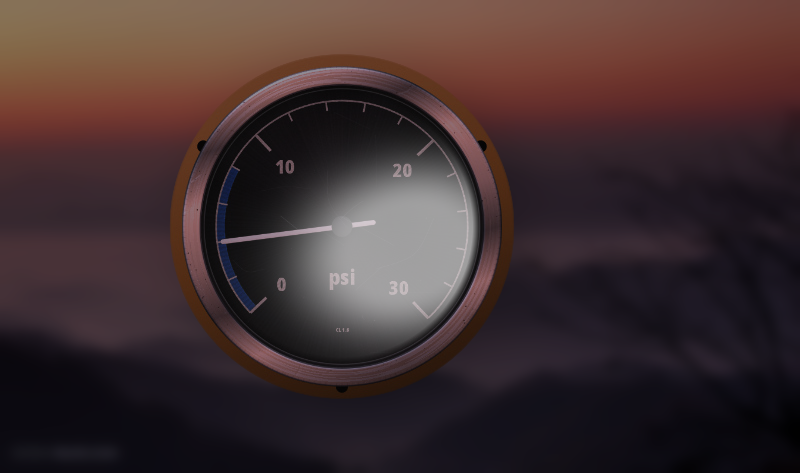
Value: **4** psi
